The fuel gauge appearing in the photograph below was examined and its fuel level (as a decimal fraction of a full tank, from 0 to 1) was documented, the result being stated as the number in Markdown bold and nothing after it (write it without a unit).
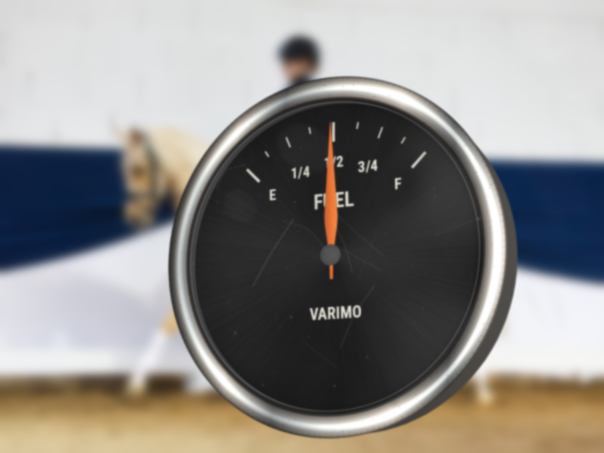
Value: **0.5**
